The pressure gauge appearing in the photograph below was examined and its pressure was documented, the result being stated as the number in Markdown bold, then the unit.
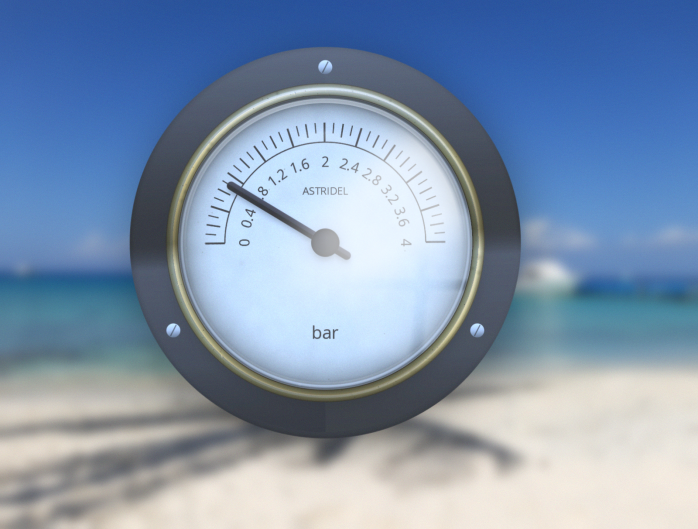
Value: **0.7** bar
